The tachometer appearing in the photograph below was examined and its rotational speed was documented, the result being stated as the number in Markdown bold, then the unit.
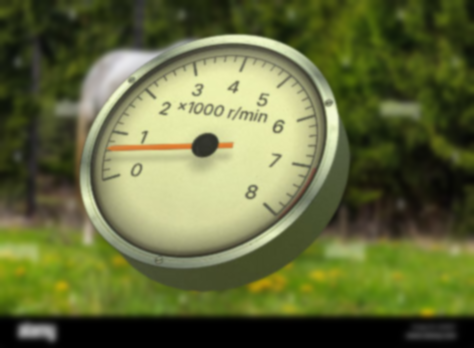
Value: **600** rpm
